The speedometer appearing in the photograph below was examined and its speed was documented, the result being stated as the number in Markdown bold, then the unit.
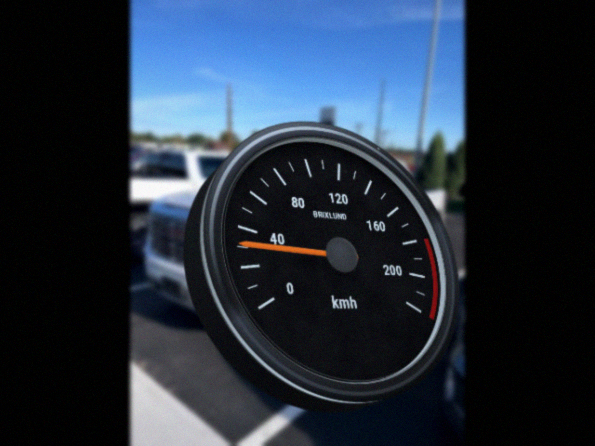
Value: **30** km/h
